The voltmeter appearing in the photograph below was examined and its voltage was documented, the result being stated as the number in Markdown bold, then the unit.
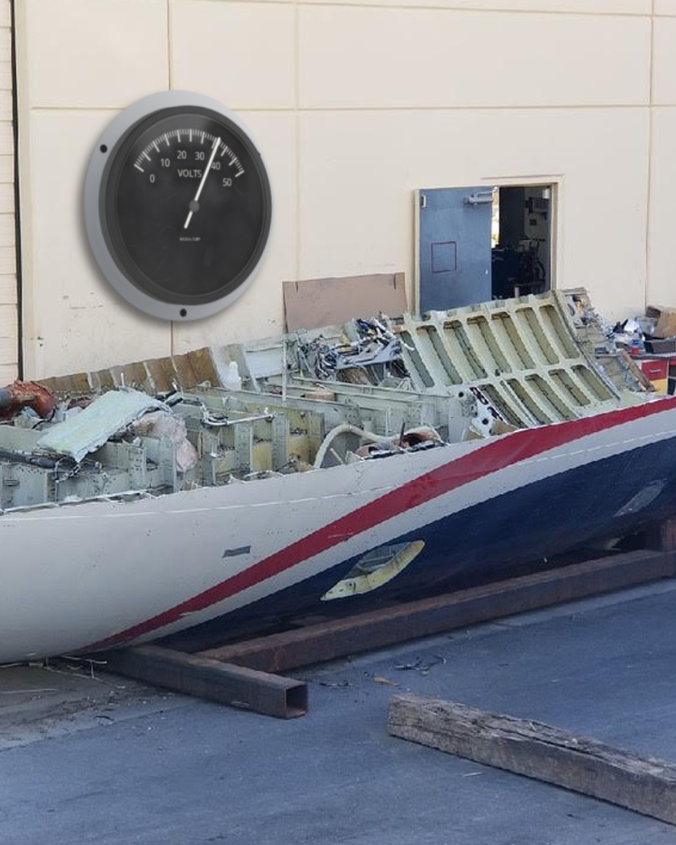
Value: **35** V
